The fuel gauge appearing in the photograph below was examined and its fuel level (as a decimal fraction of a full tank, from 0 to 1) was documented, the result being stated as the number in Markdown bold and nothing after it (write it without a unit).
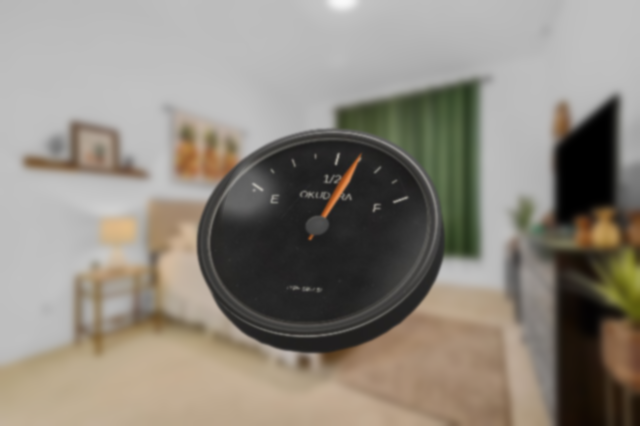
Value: **0.625**
